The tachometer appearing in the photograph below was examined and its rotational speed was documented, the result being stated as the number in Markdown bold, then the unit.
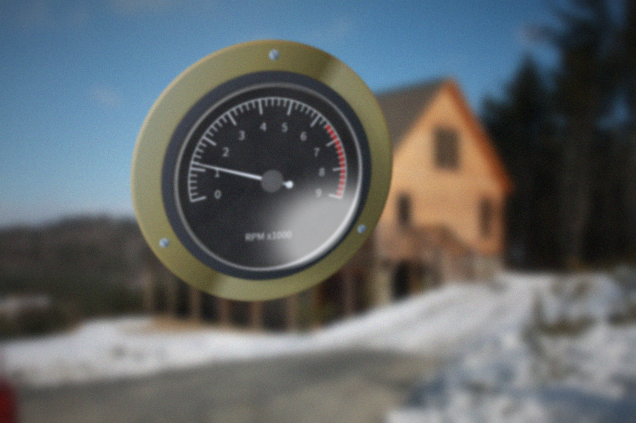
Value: **1200** rpm
